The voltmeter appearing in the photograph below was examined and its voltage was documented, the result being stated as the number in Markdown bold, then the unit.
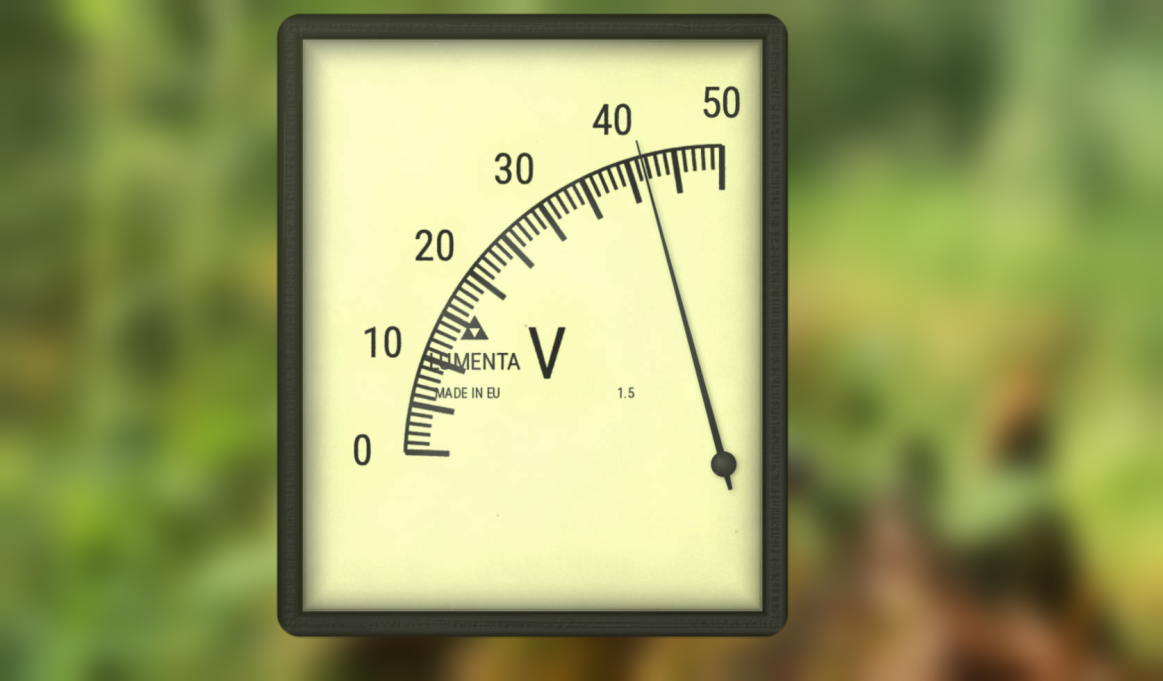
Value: **41.5** V
